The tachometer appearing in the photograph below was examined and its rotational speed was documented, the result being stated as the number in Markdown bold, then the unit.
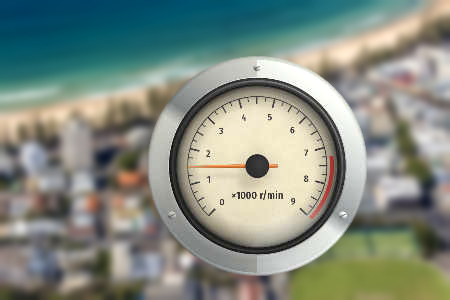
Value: **1500** rpm
